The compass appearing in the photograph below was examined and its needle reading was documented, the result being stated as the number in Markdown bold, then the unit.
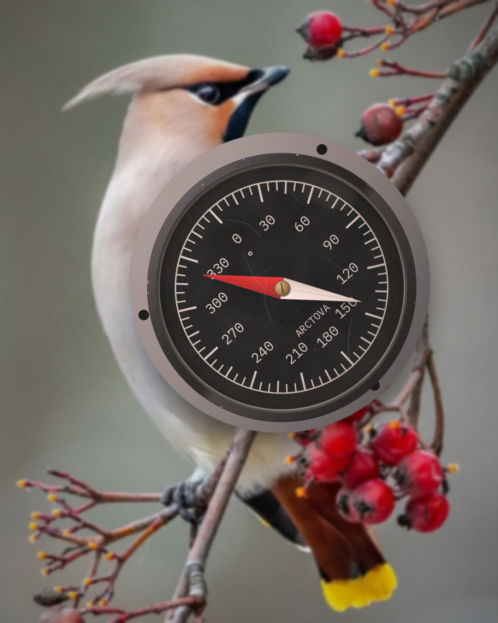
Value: **322.5** °
